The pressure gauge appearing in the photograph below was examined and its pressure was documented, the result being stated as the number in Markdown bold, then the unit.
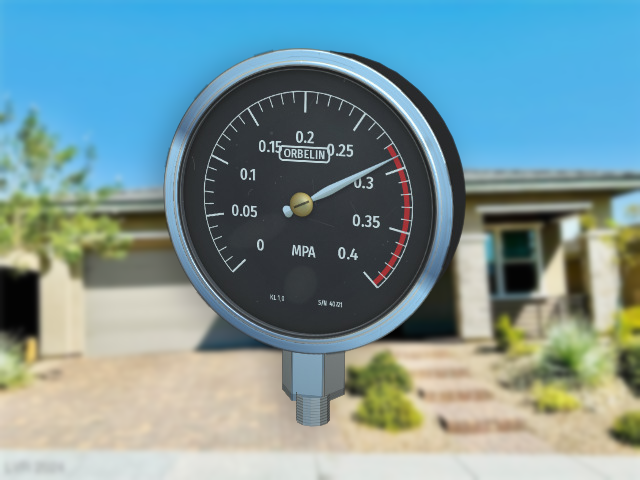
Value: **0.29** MPa
